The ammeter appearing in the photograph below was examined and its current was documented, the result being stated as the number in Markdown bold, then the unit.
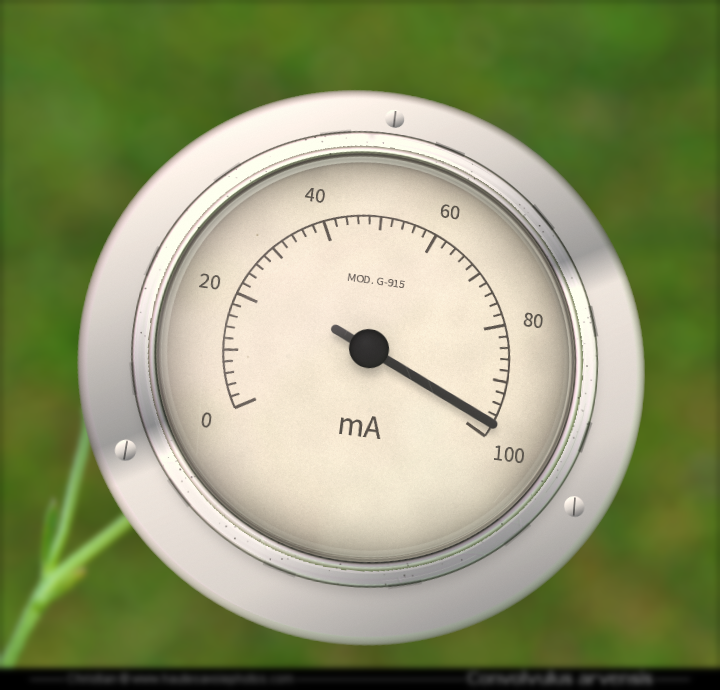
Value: **98** mA
